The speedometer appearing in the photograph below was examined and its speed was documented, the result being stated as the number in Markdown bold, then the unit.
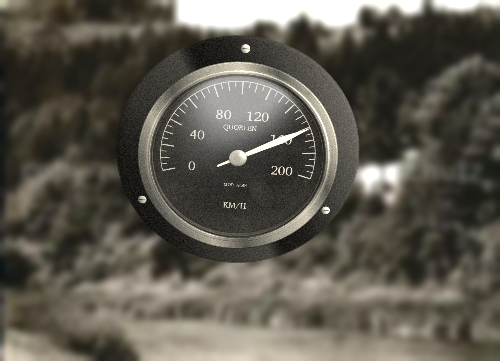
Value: **160** km/h
